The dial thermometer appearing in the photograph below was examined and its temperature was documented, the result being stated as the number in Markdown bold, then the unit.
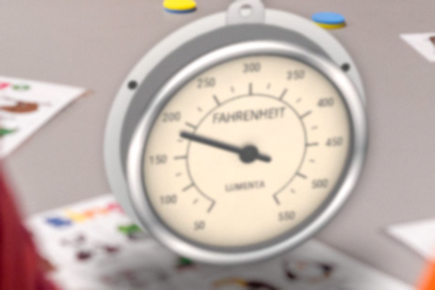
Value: **187.5** °F
